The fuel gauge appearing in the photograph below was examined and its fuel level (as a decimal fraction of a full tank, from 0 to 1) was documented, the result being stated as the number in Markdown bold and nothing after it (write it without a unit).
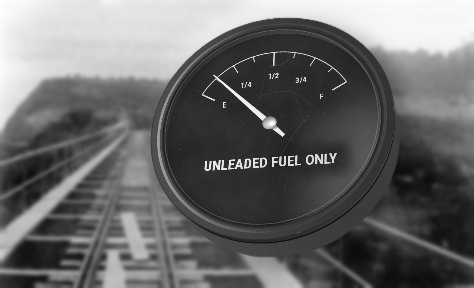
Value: **0.125**
